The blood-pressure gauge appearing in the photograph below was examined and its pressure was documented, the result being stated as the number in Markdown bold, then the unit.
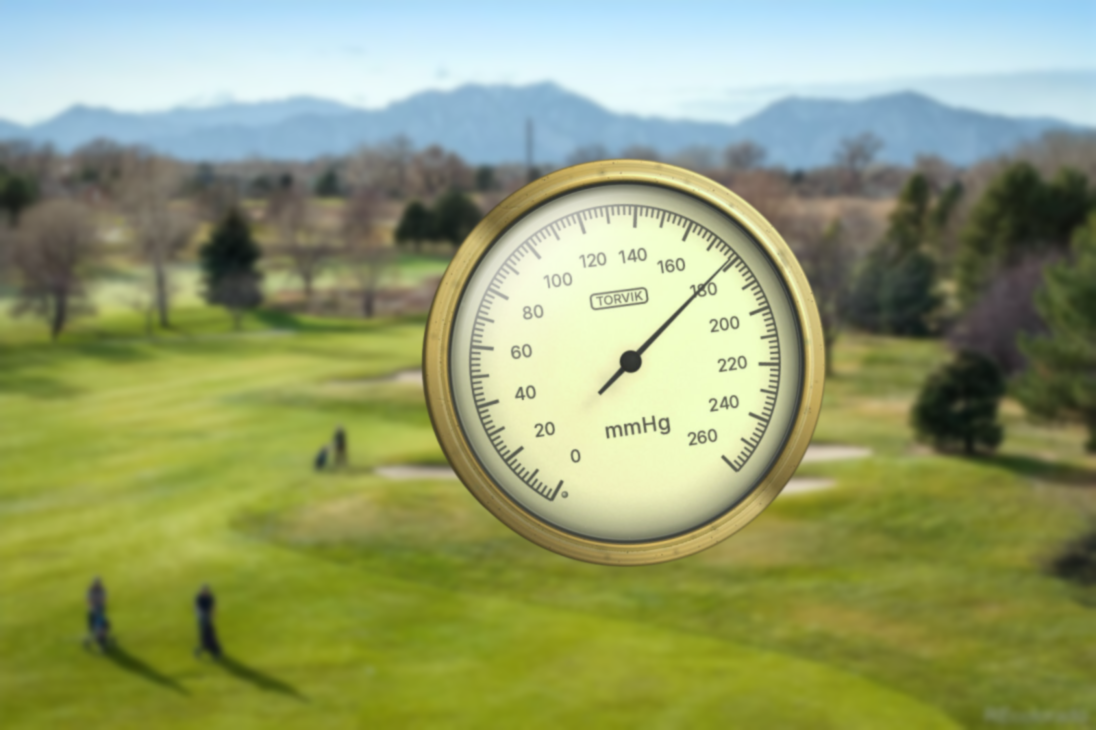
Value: **178** mmHg
